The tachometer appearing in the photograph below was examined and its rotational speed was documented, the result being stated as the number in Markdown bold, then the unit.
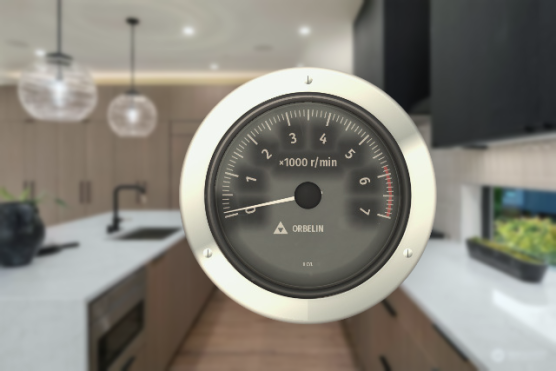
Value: **100** rpm
